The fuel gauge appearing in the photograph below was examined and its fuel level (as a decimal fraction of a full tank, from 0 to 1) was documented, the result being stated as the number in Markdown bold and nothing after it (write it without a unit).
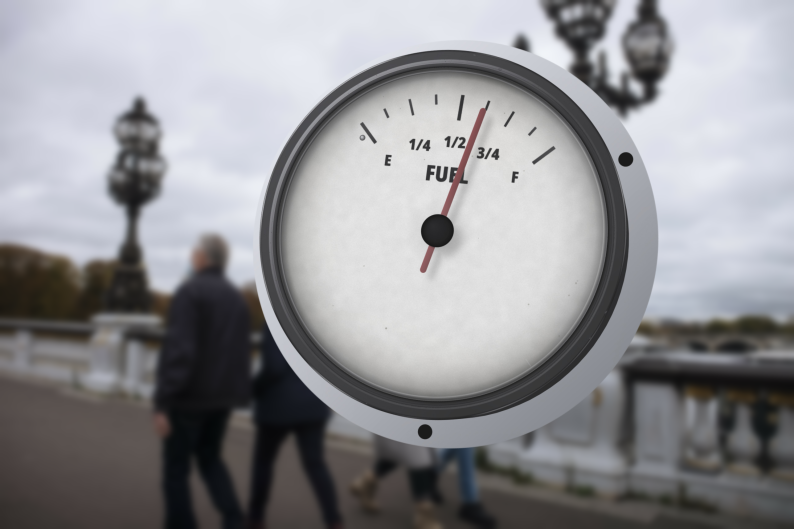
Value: **0.625**
